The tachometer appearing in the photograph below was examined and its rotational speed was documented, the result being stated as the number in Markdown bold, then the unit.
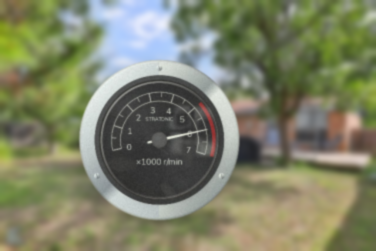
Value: **6000** rpm
